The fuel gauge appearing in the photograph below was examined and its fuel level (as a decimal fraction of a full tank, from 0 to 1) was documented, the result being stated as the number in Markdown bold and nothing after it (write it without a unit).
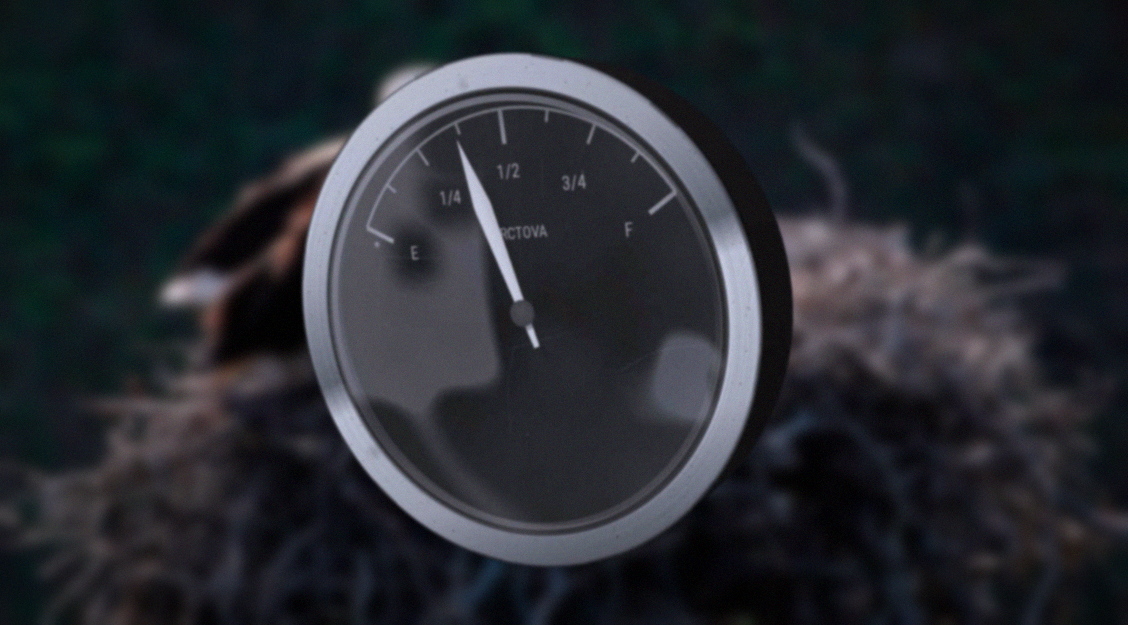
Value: **0.375**
